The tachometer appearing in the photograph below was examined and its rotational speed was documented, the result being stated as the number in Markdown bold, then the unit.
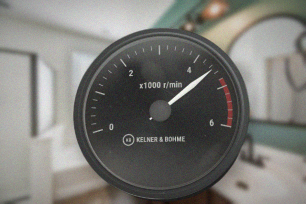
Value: **4500** rpm
